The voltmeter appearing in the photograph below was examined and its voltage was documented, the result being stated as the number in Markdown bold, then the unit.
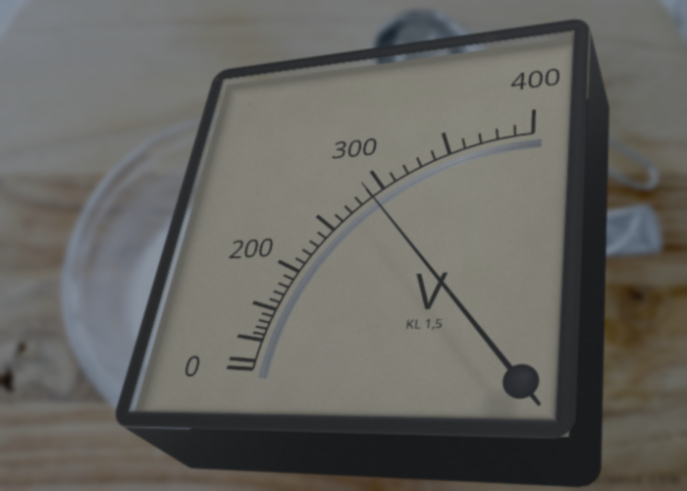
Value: **290** V
